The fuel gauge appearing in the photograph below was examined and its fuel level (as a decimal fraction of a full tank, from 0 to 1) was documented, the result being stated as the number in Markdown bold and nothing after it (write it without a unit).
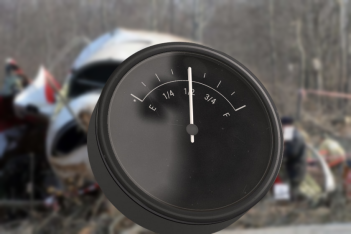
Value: **0.5**
